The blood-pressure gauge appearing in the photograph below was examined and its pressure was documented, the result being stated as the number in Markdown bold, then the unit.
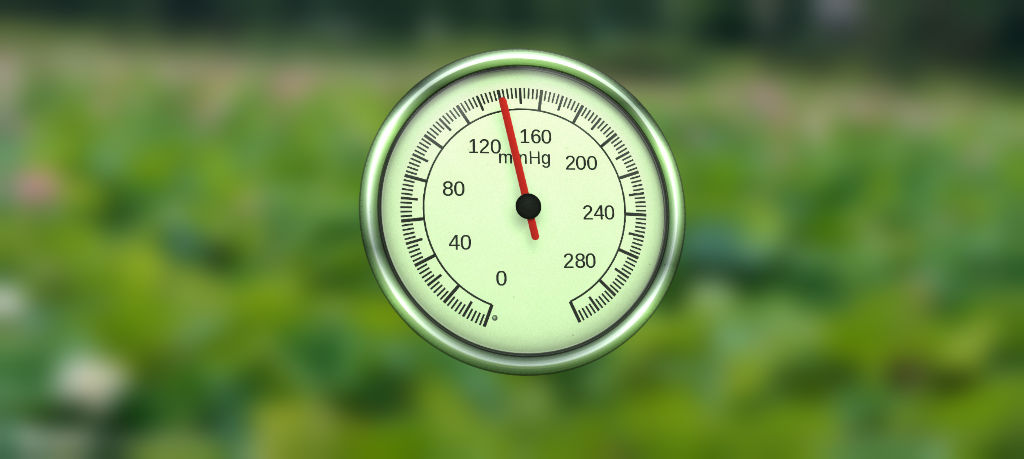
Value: **140** mmHg
